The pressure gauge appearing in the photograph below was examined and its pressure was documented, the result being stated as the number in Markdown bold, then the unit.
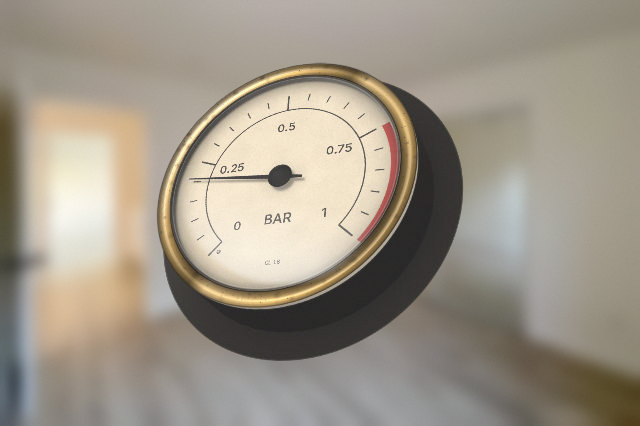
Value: **0.2** bar
